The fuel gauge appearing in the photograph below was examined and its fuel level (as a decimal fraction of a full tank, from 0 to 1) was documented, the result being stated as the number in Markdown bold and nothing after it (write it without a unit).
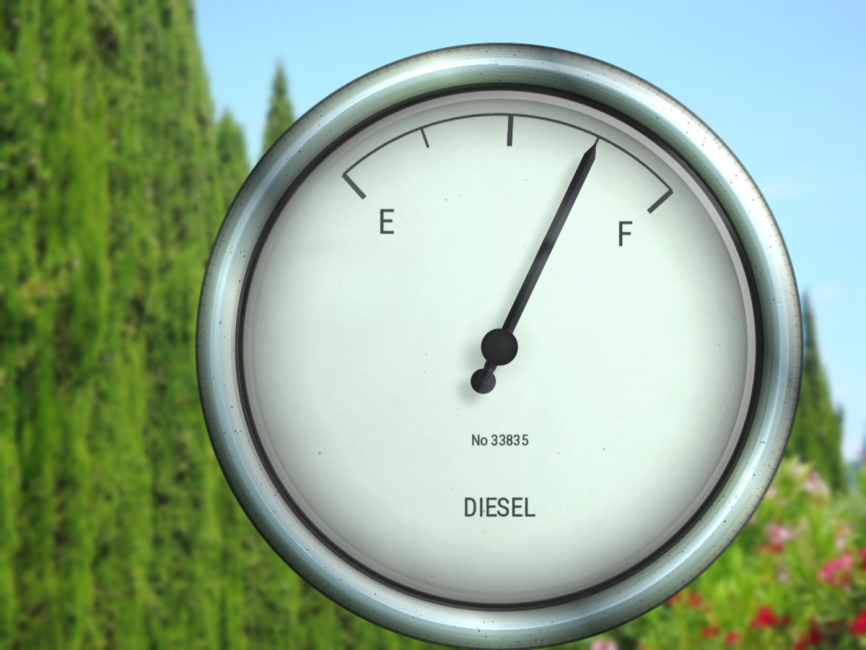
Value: **0.75**
